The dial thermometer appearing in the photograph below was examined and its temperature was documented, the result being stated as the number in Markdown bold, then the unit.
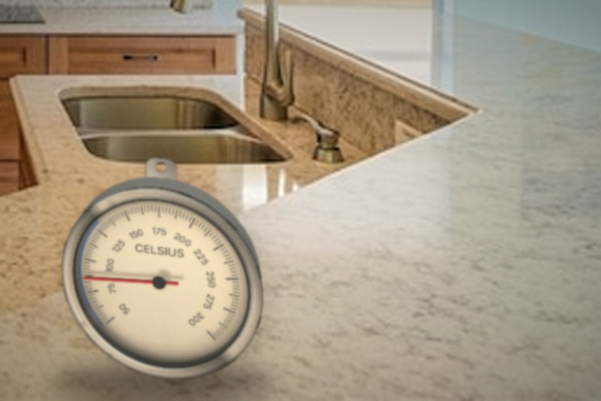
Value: **87.5** °C
